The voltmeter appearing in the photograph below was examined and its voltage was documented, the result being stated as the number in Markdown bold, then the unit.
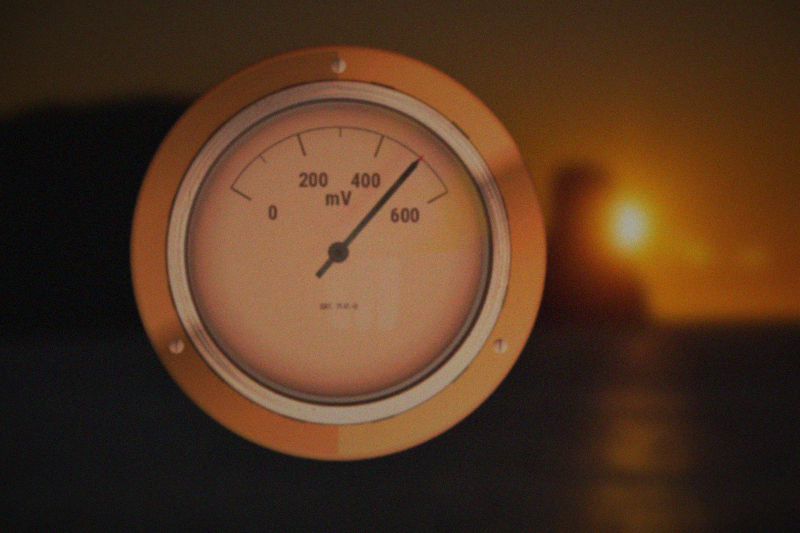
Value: **500** mV
